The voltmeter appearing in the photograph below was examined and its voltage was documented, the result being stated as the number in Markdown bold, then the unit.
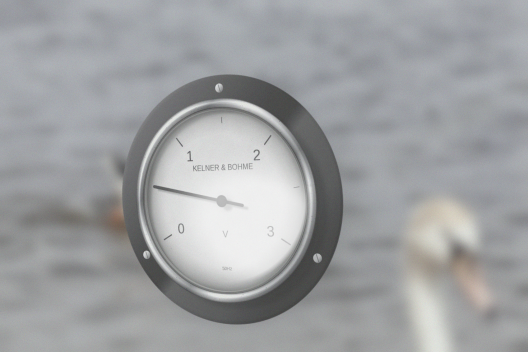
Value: **0.5** V
